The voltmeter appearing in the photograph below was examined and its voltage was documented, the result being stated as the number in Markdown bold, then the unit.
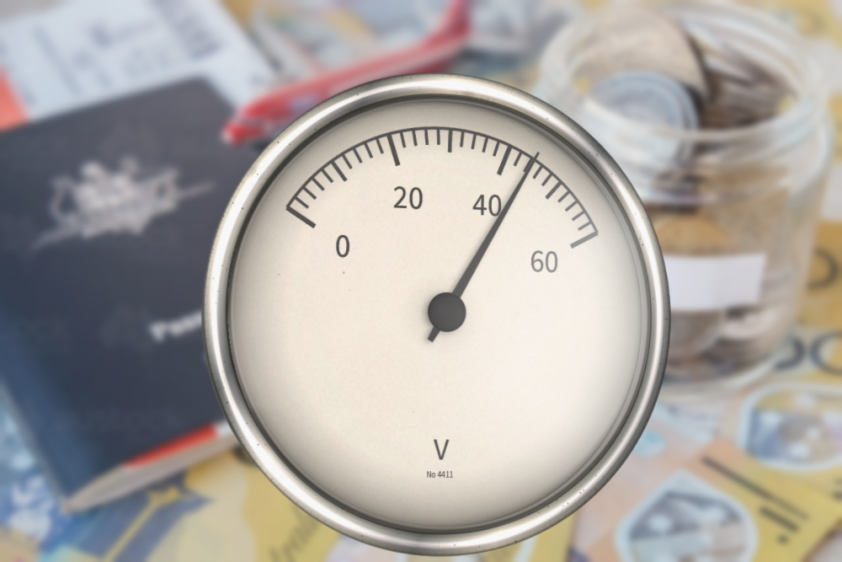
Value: **44** V
